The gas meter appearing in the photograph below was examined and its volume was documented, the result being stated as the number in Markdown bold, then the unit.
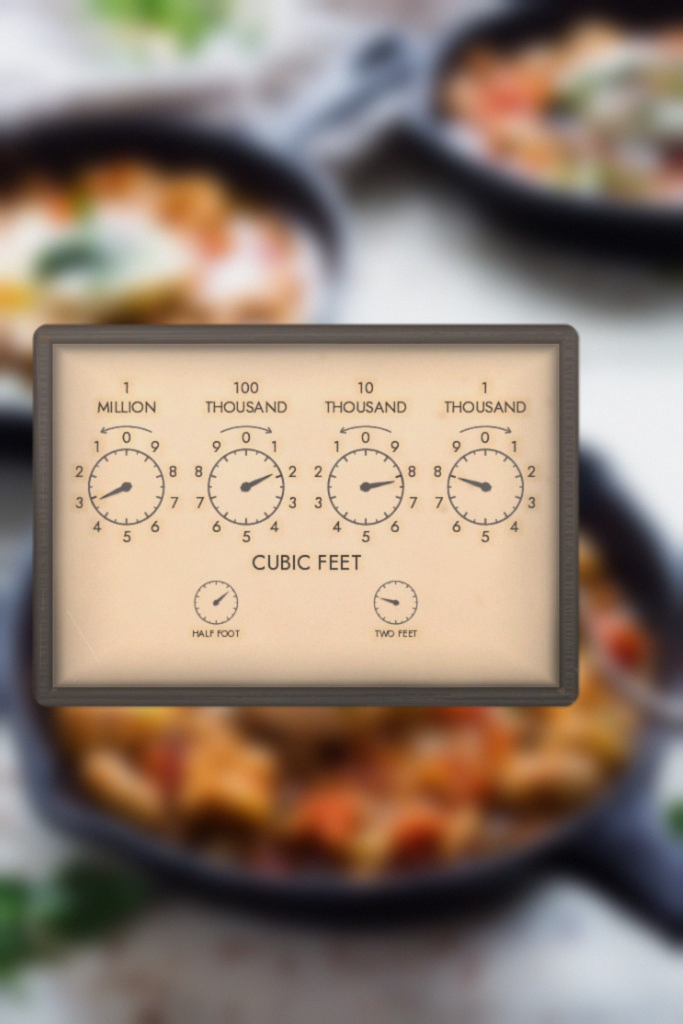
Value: **317800** ft³
